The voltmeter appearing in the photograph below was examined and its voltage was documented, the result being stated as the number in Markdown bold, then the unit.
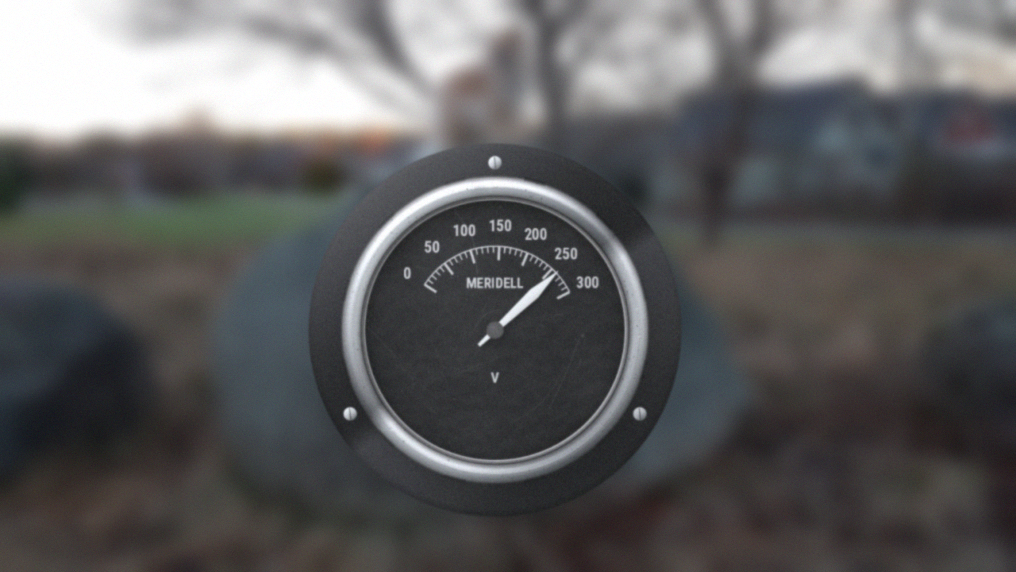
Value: **260** V
